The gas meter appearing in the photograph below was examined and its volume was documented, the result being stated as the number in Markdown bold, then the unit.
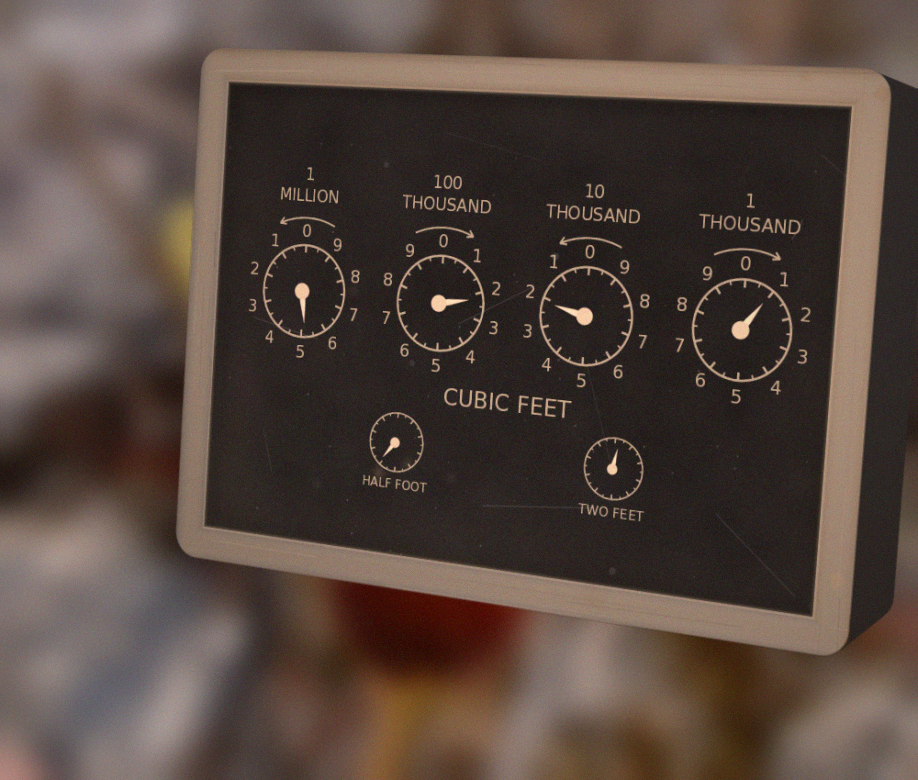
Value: **522100** ft³
